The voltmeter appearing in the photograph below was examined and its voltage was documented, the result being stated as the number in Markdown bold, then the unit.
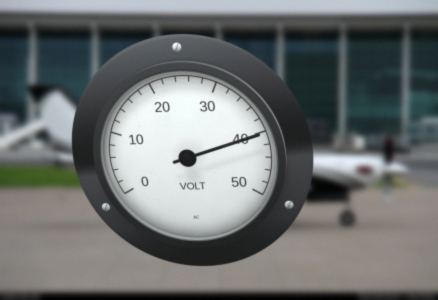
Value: **40** V
